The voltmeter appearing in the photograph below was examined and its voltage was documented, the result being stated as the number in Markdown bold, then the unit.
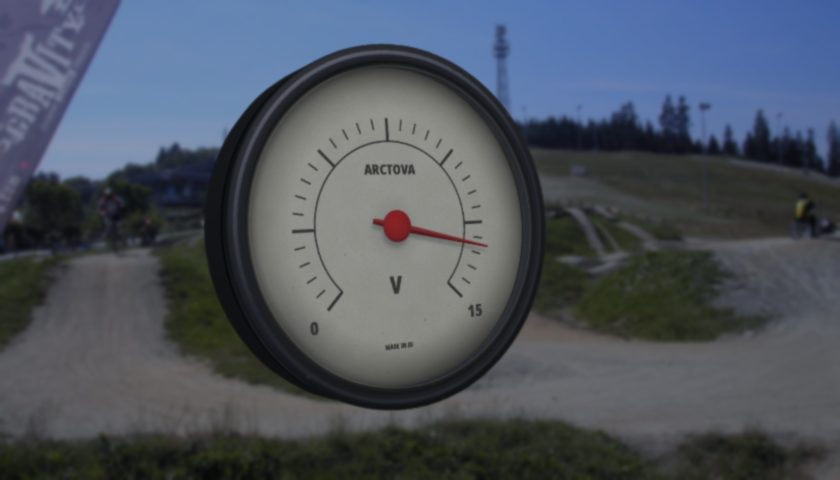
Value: **13.25** V
